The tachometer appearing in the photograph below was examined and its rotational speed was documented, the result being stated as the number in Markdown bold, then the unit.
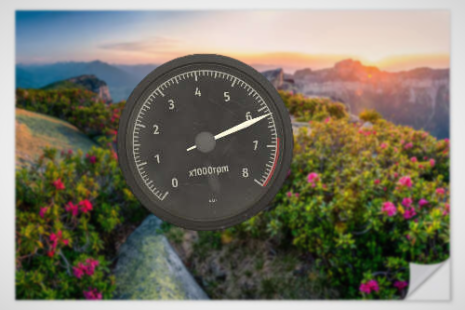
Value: **6200** rpm
